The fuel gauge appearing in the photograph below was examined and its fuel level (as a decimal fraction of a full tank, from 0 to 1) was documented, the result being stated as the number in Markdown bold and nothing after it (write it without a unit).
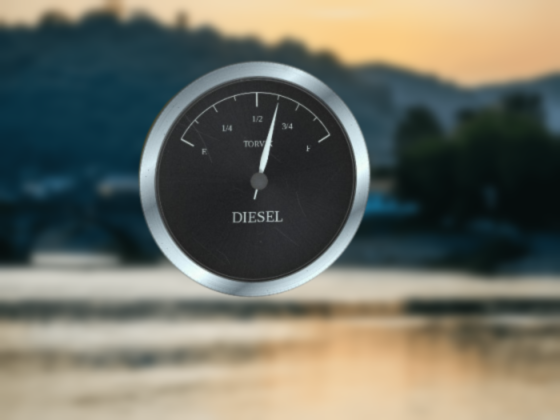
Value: **0.625**
